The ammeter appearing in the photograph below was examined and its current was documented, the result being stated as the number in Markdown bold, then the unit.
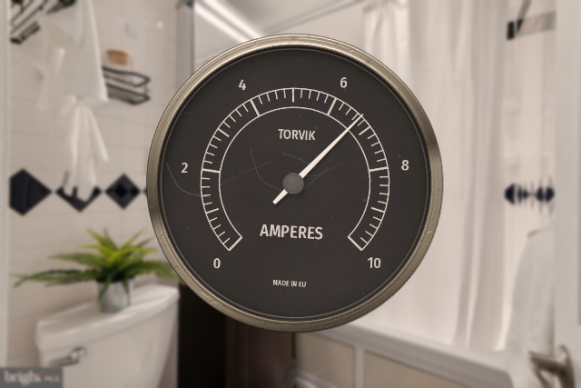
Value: **6.7** A
